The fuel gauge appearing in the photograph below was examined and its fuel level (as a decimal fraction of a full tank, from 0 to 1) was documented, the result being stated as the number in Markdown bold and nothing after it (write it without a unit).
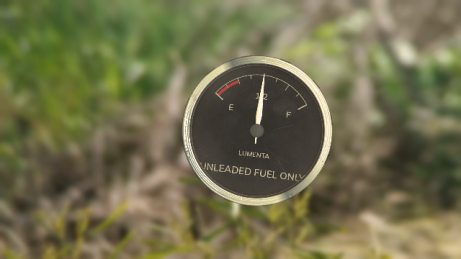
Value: **0.5**
